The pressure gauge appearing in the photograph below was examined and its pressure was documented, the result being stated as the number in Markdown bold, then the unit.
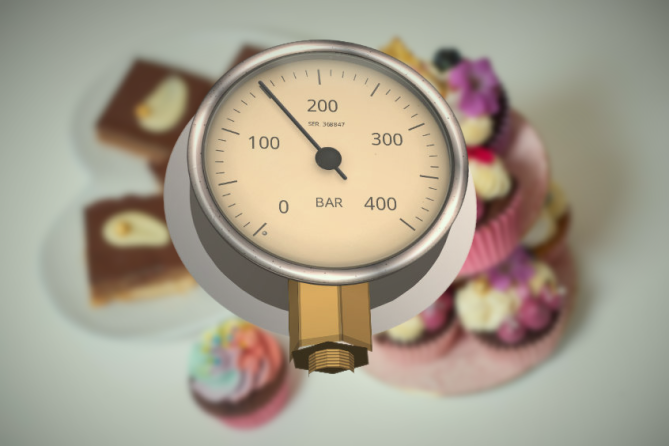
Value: **150** bar
